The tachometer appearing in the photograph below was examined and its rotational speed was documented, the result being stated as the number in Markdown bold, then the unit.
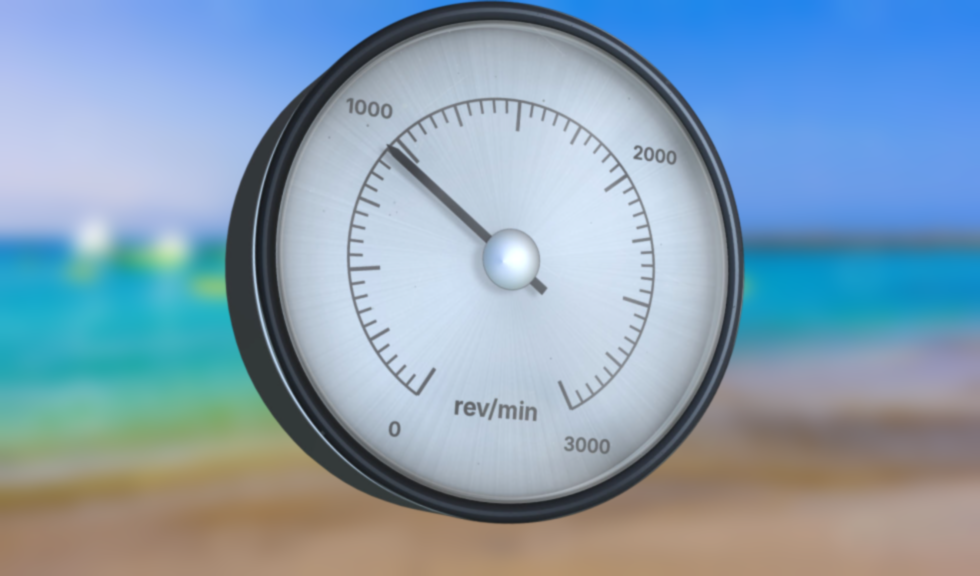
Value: **950** rpm
